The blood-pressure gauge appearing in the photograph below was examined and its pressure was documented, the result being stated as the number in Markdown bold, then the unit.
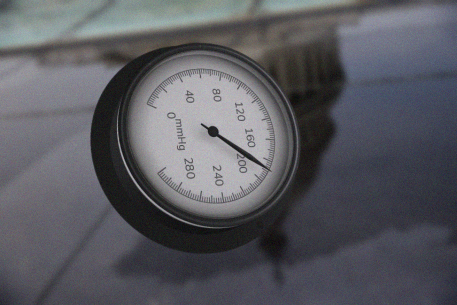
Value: **190** mmHg
